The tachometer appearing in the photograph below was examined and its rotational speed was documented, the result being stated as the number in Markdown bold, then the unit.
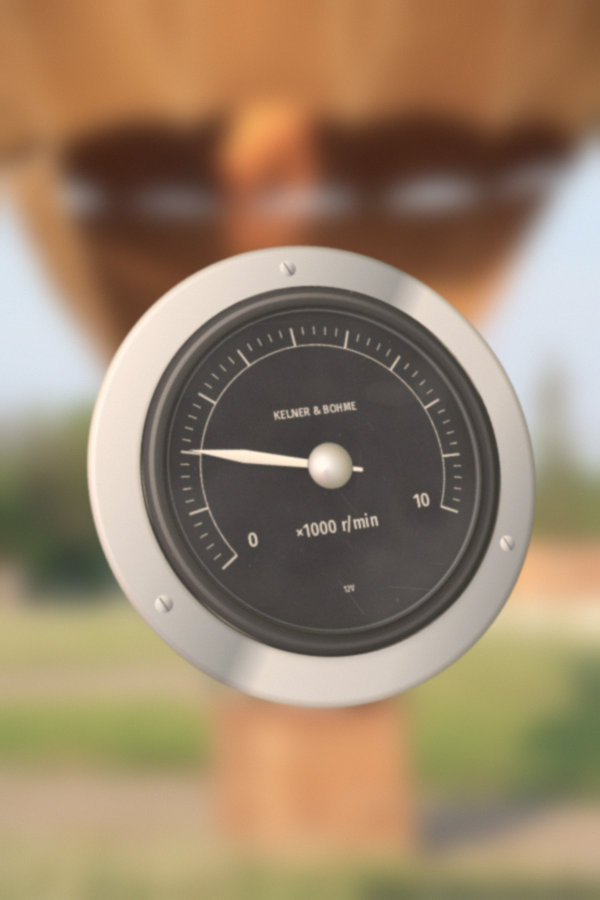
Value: **2000** rpm
